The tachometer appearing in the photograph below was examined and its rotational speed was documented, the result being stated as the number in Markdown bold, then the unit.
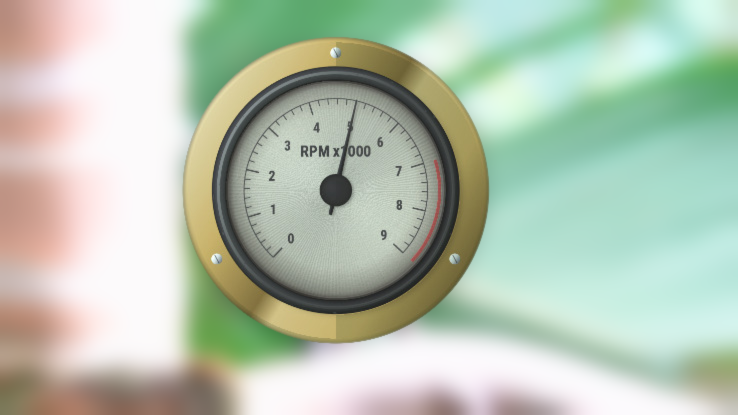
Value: **5000** rpm
